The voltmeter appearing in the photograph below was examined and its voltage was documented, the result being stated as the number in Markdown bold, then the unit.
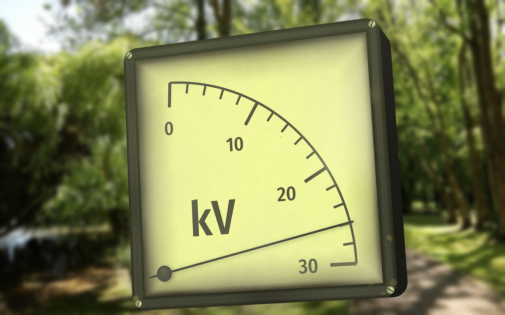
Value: **26** kV
